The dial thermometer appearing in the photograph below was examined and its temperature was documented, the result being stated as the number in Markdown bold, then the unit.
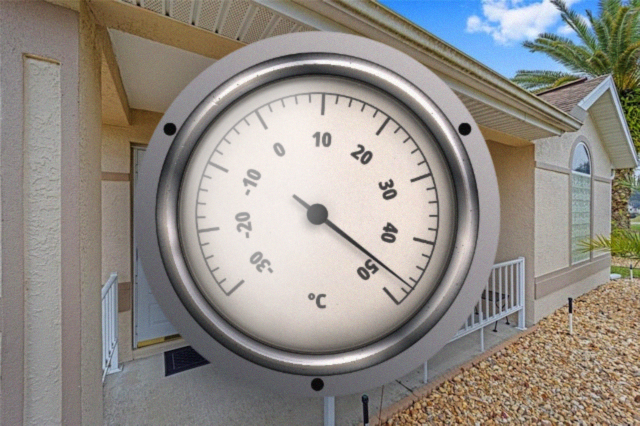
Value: **47** °C
